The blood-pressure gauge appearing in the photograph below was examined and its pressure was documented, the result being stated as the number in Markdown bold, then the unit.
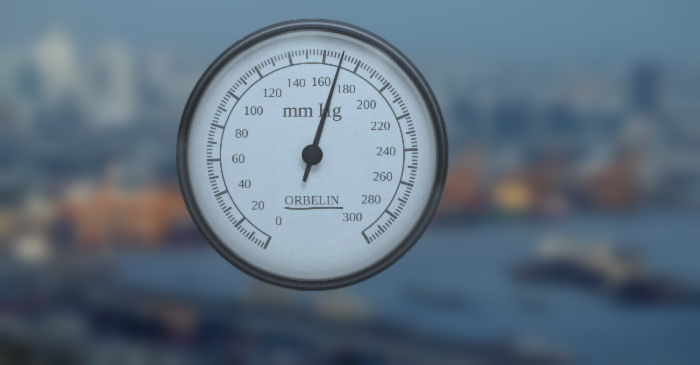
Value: **170** mmHg
